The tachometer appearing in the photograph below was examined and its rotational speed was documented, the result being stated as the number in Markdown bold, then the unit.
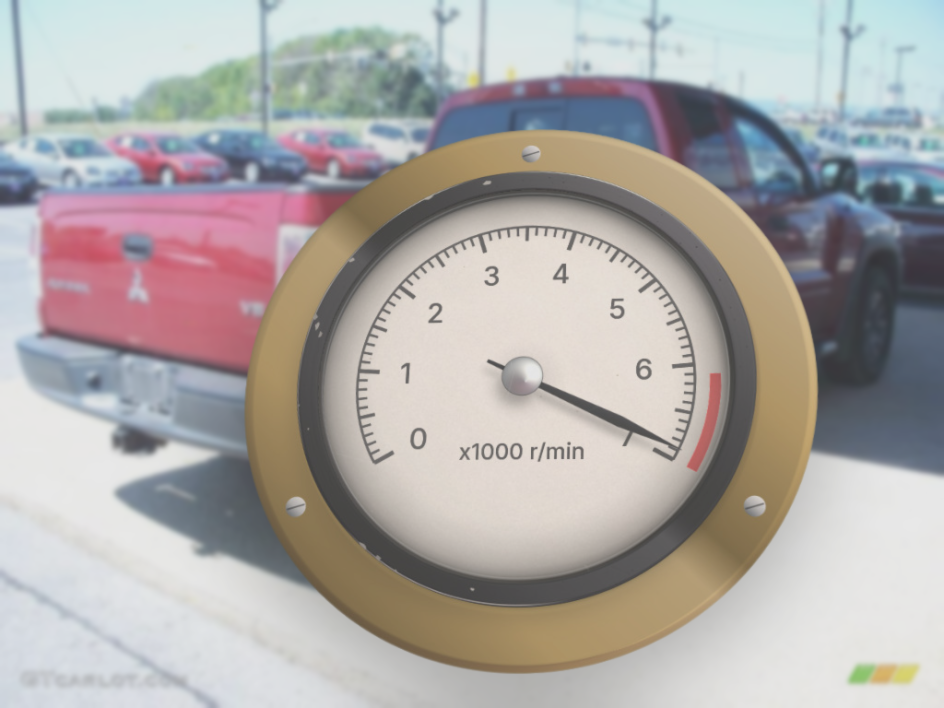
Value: **6900** rpm
